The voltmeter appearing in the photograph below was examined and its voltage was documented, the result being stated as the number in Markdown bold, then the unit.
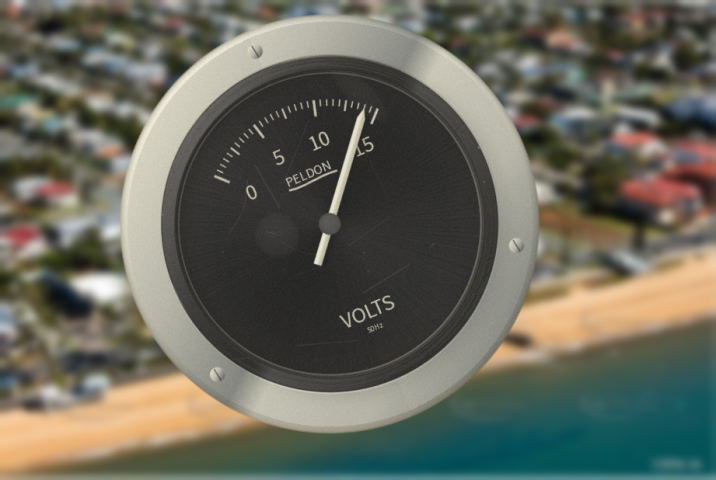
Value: **14** V
